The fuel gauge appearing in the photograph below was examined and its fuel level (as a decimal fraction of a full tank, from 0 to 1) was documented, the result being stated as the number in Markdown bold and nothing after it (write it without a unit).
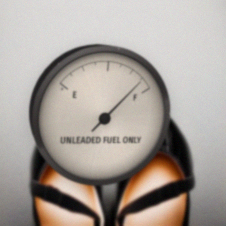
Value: **0.875**
